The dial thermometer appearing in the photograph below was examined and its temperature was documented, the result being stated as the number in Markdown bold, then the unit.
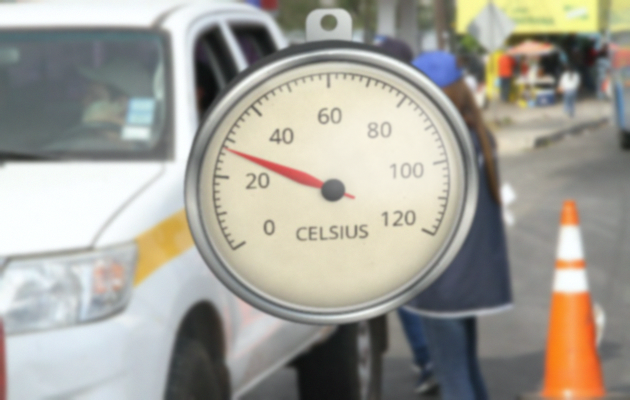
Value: **28** °C
